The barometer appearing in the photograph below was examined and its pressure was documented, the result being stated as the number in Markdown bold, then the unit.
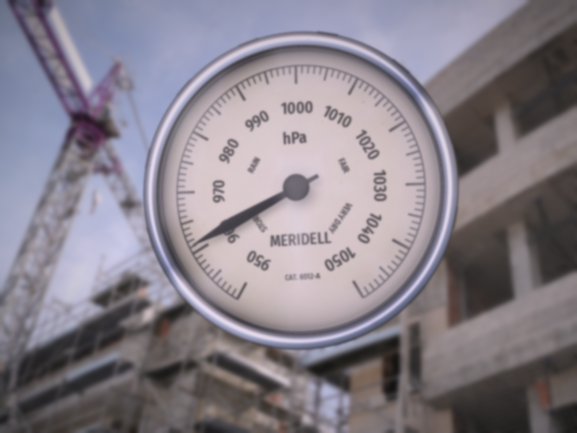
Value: **961** hPa
